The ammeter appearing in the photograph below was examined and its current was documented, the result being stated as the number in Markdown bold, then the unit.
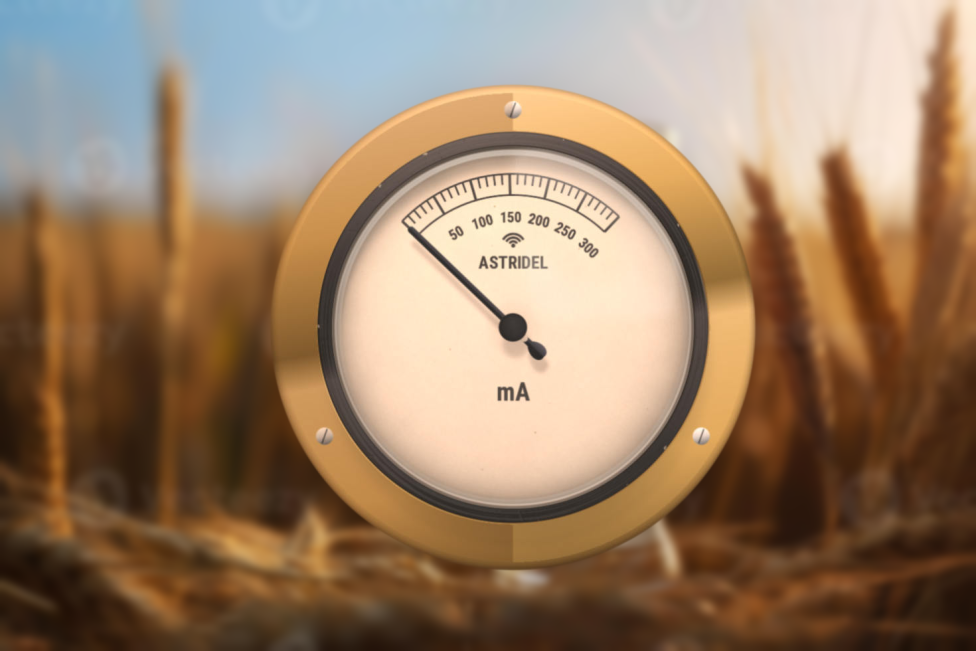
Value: **0** mA
